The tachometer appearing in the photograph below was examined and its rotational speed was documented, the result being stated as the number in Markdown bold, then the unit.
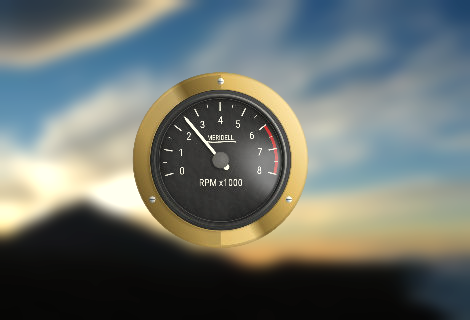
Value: **2500** rpm
